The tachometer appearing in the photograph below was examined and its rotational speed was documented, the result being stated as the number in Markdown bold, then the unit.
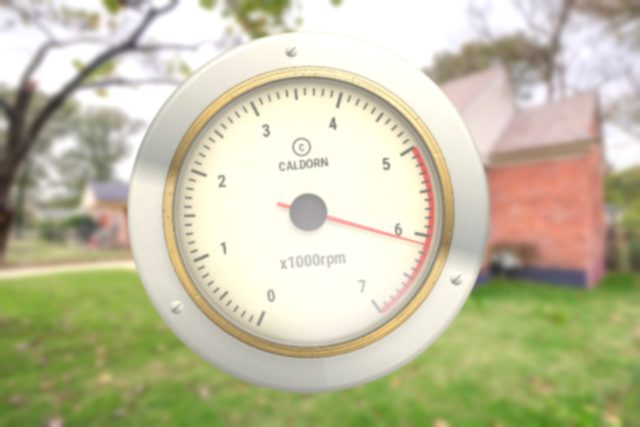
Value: **6100** rpm
